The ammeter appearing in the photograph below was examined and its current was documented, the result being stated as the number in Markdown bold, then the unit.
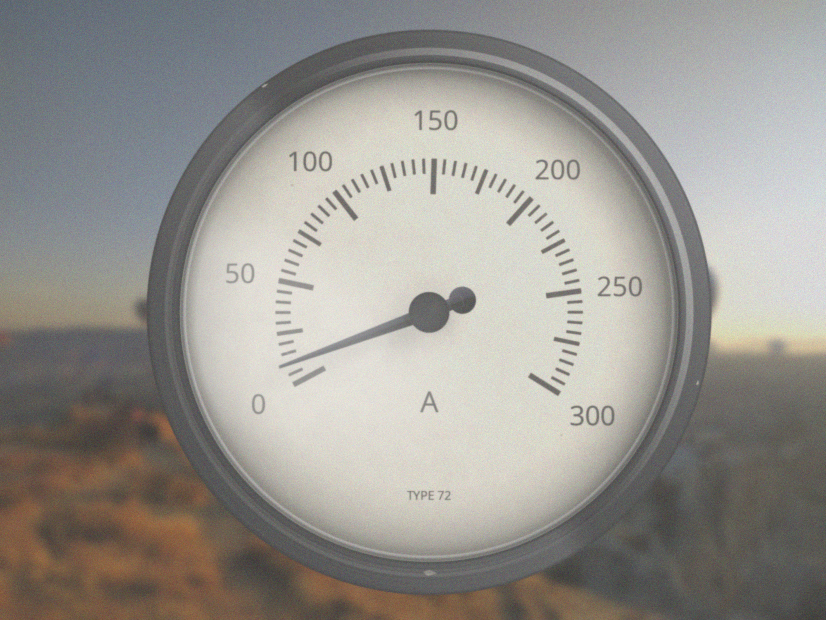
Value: **10** A
